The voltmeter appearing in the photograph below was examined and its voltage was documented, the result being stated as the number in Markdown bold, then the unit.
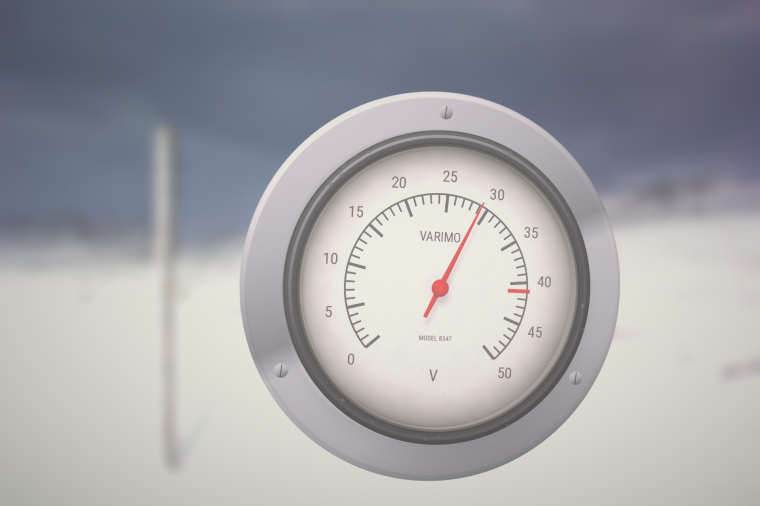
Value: **29** V
